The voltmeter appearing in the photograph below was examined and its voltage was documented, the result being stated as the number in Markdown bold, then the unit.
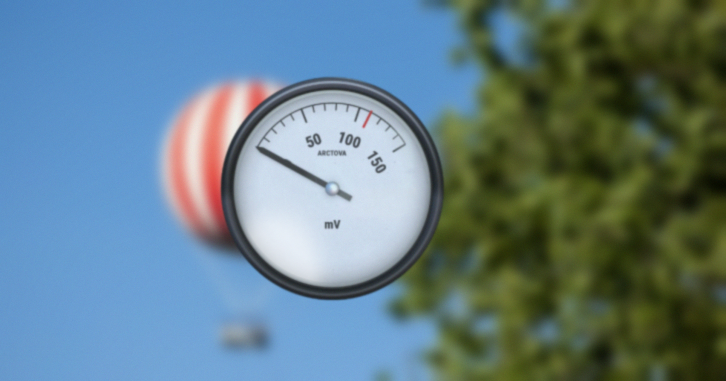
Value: **0** mV
